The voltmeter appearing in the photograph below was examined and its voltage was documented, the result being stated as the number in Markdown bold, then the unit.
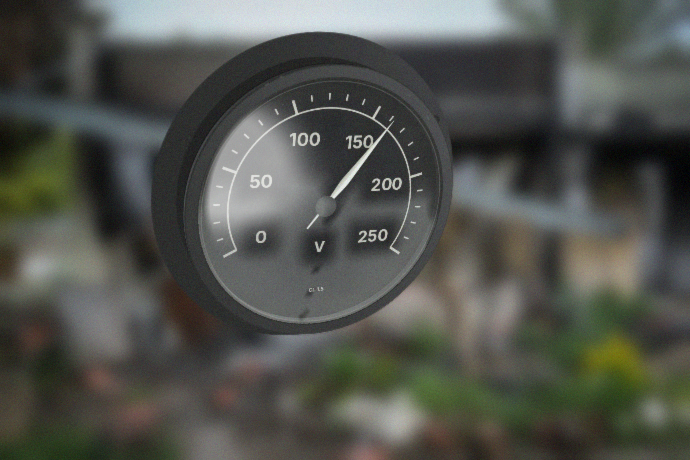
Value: **160** V
